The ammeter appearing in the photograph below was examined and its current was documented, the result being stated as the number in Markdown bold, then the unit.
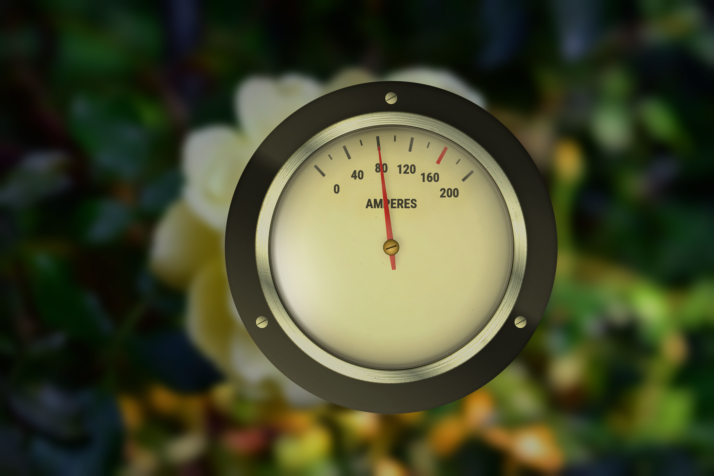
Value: **80** A
